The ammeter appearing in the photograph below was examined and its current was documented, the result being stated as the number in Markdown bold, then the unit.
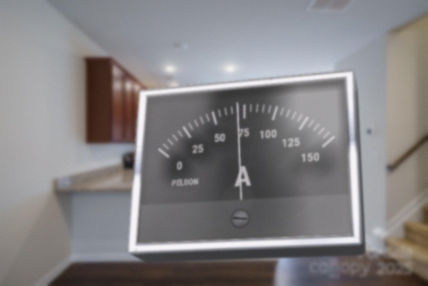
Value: **70** A
